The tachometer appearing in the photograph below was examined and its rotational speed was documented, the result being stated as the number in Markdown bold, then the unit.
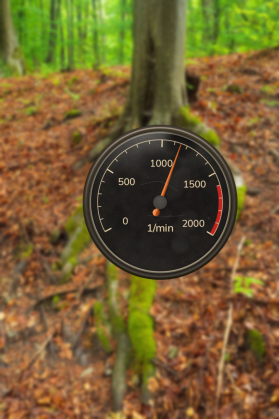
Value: **1150** rpm
